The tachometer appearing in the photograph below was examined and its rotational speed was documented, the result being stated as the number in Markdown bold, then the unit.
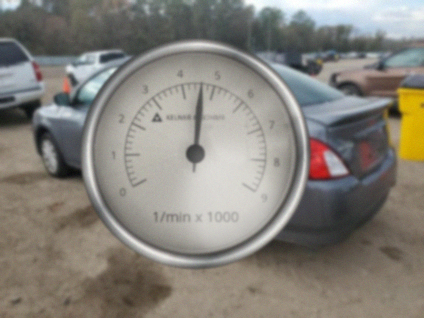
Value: **4600** rpm
